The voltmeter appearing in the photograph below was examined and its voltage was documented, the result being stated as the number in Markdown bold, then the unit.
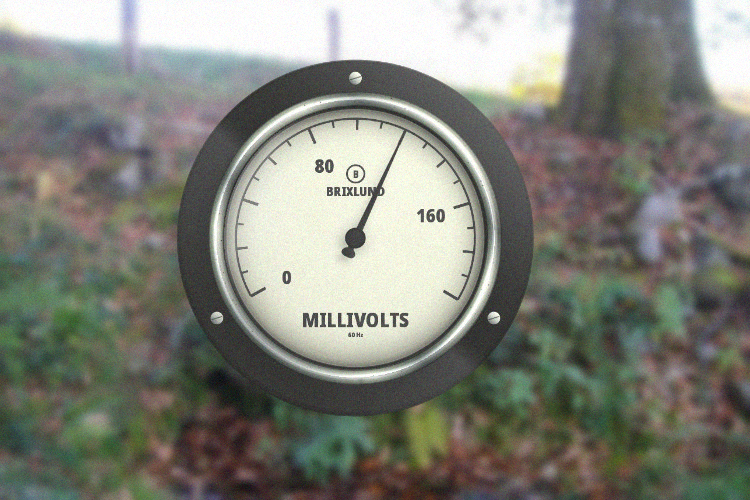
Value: **120** mV
